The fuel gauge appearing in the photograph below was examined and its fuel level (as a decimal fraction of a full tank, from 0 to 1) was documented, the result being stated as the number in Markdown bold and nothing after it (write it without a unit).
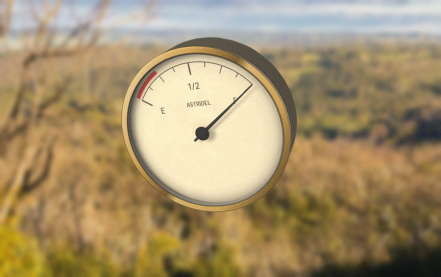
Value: **1**
